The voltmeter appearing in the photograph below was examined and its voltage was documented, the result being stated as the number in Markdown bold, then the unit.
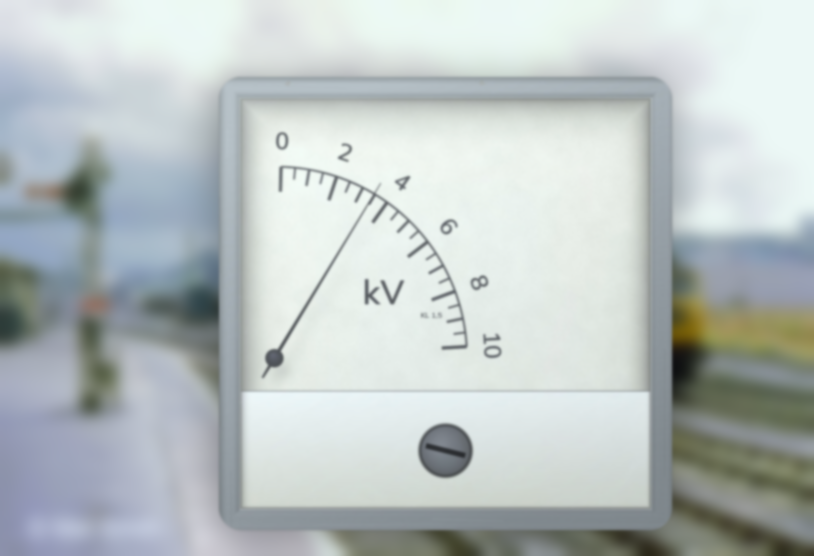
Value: **3.5** kV
